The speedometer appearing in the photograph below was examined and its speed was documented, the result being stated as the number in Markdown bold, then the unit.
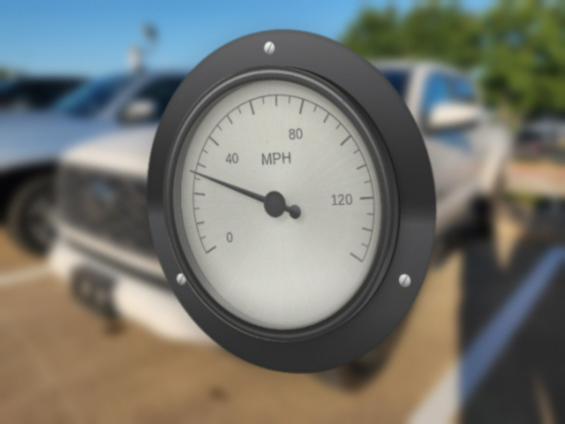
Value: **27.5** mph
